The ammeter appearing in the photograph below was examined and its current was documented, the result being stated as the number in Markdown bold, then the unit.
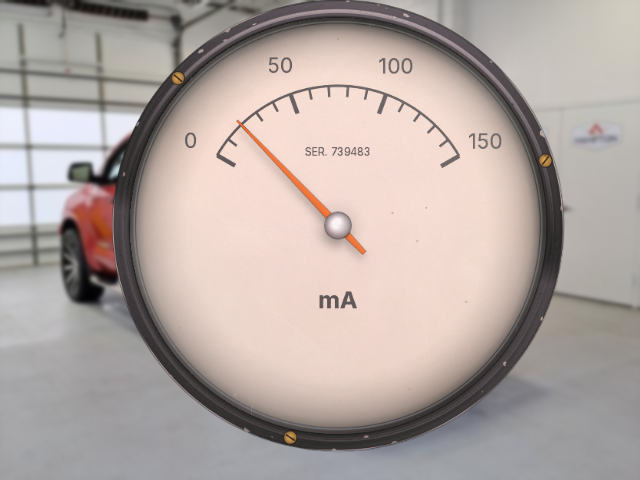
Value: **20** mA
